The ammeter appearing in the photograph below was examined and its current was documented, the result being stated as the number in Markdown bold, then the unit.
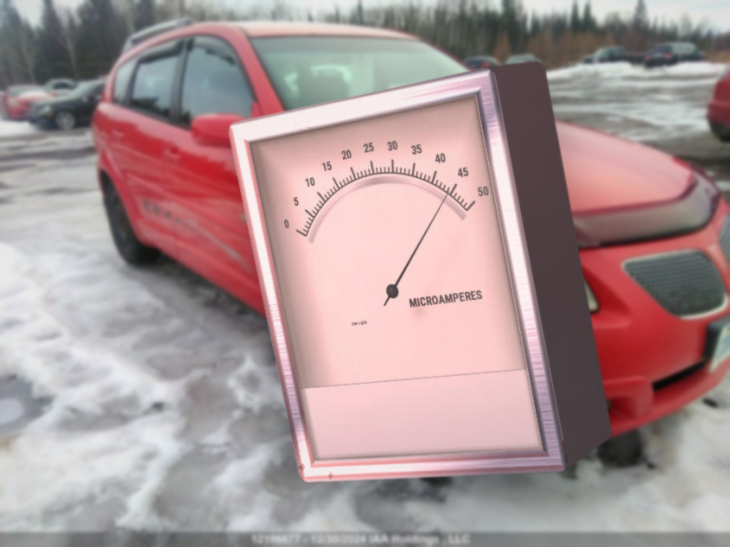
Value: **45** µA
